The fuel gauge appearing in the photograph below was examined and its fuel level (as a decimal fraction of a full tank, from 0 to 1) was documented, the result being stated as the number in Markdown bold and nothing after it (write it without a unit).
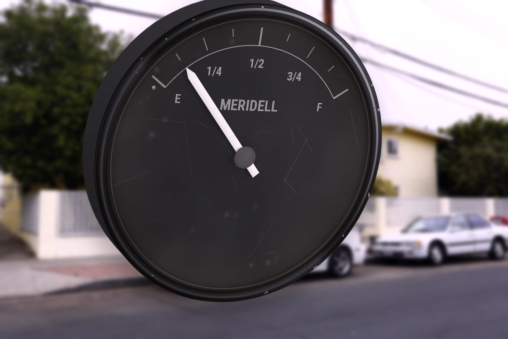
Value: **0.125**
